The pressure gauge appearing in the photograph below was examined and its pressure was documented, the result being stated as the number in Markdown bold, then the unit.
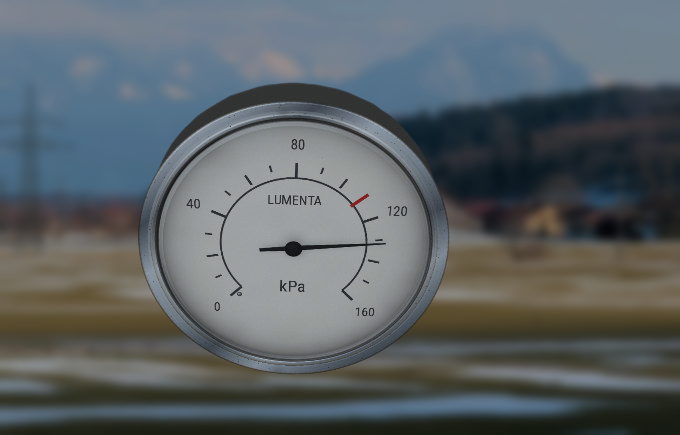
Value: **130** kPa
